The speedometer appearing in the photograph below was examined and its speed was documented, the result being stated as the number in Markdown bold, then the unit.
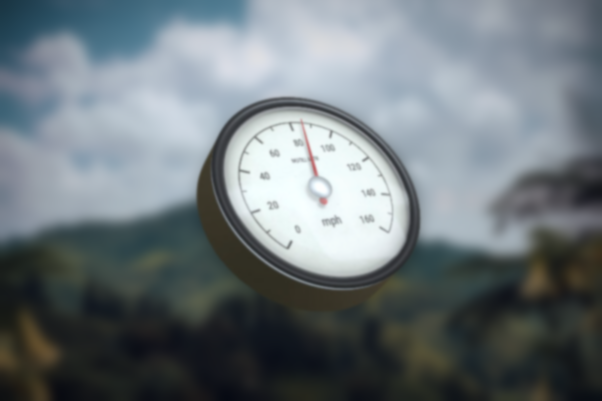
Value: **85** mph
